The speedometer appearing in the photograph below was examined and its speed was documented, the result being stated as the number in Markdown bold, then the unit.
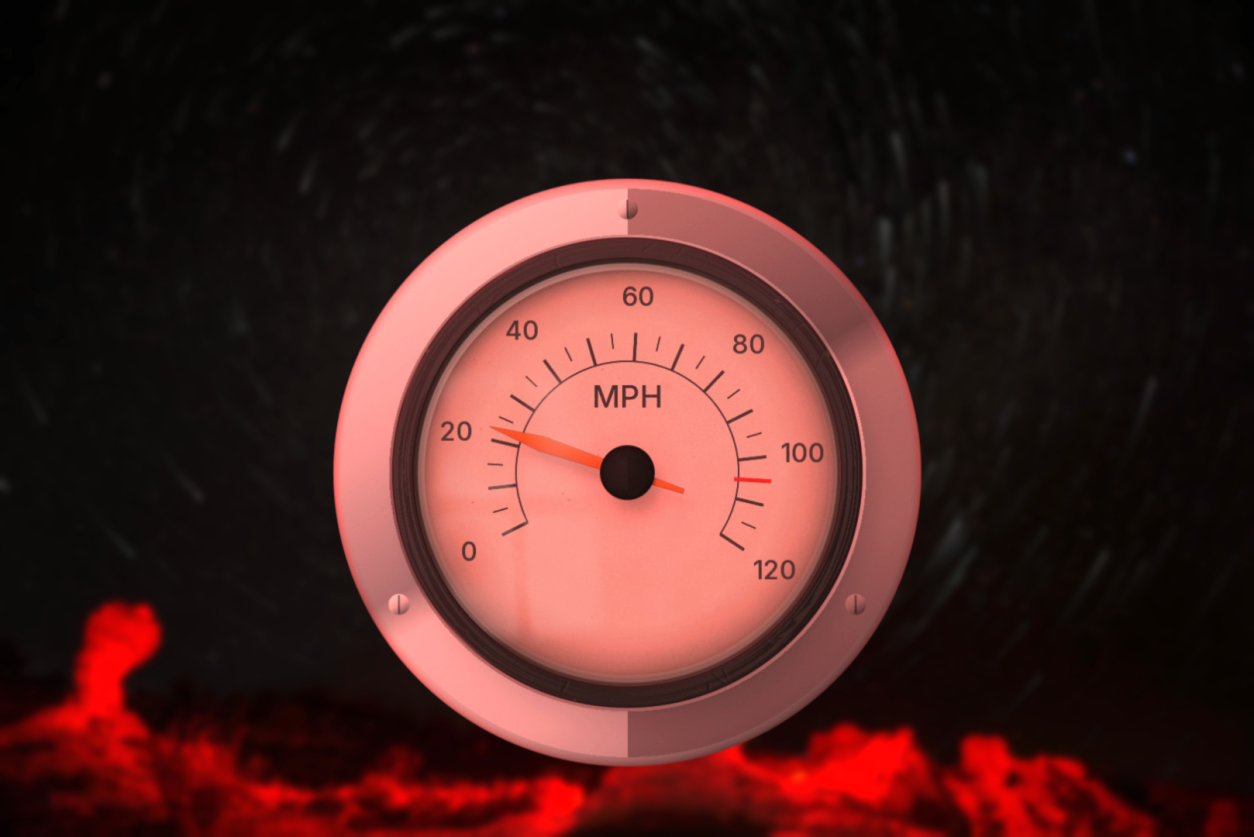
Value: **22.5** mph
